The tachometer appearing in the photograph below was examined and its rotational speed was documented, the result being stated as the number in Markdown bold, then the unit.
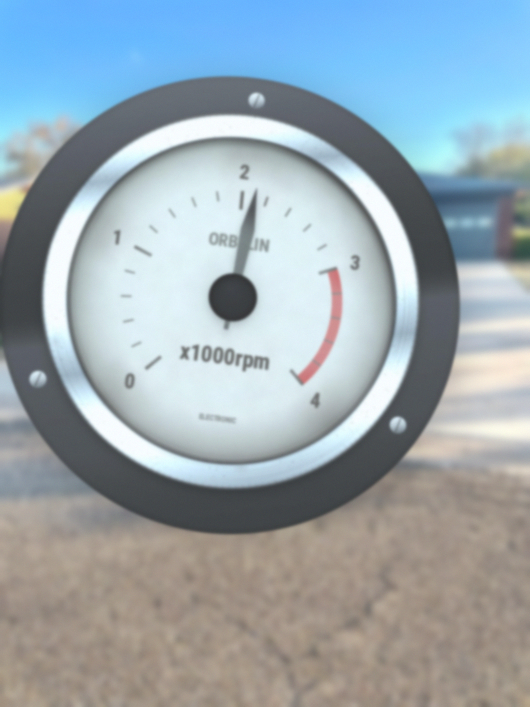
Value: **2100** rpm
